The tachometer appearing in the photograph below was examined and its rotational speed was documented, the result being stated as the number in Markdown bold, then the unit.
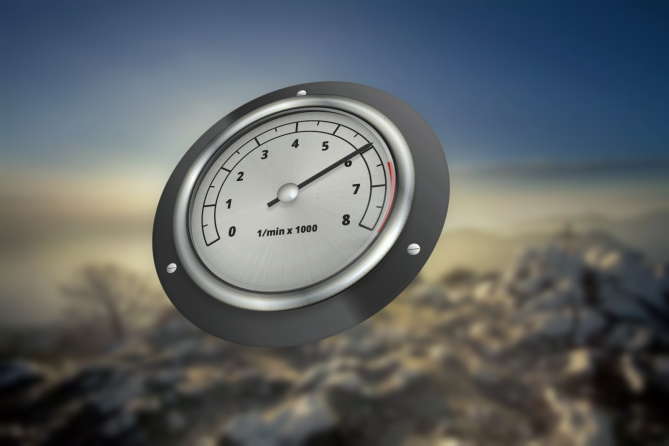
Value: **6000** rpm
